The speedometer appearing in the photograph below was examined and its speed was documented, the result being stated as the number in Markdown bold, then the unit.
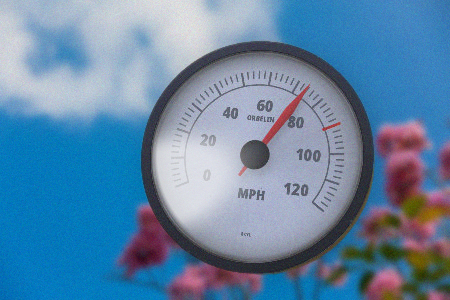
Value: **74** mph
